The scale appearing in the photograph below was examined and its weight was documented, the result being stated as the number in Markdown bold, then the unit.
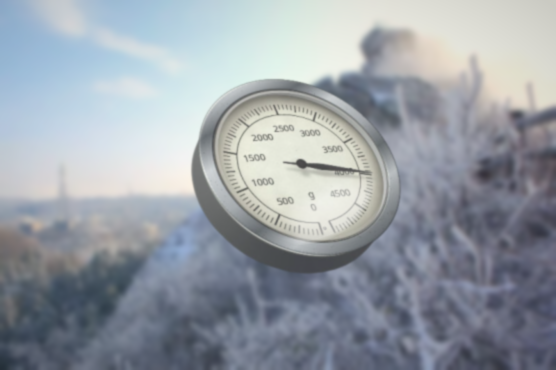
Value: **4000** g
